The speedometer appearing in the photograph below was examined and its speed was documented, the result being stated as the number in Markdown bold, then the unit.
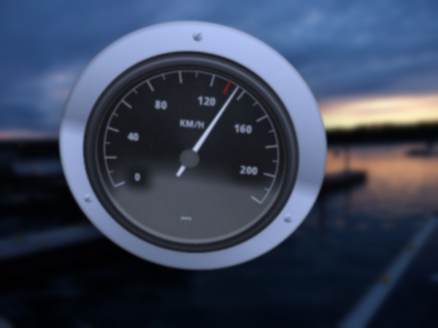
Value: **135** km/h
